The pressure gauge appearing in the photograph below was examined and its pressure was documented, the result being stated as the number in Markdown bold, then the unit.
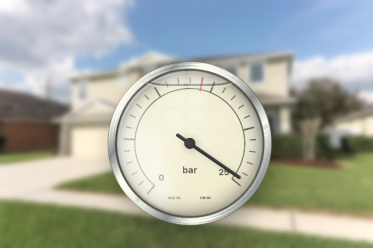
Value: **24.5** bar
